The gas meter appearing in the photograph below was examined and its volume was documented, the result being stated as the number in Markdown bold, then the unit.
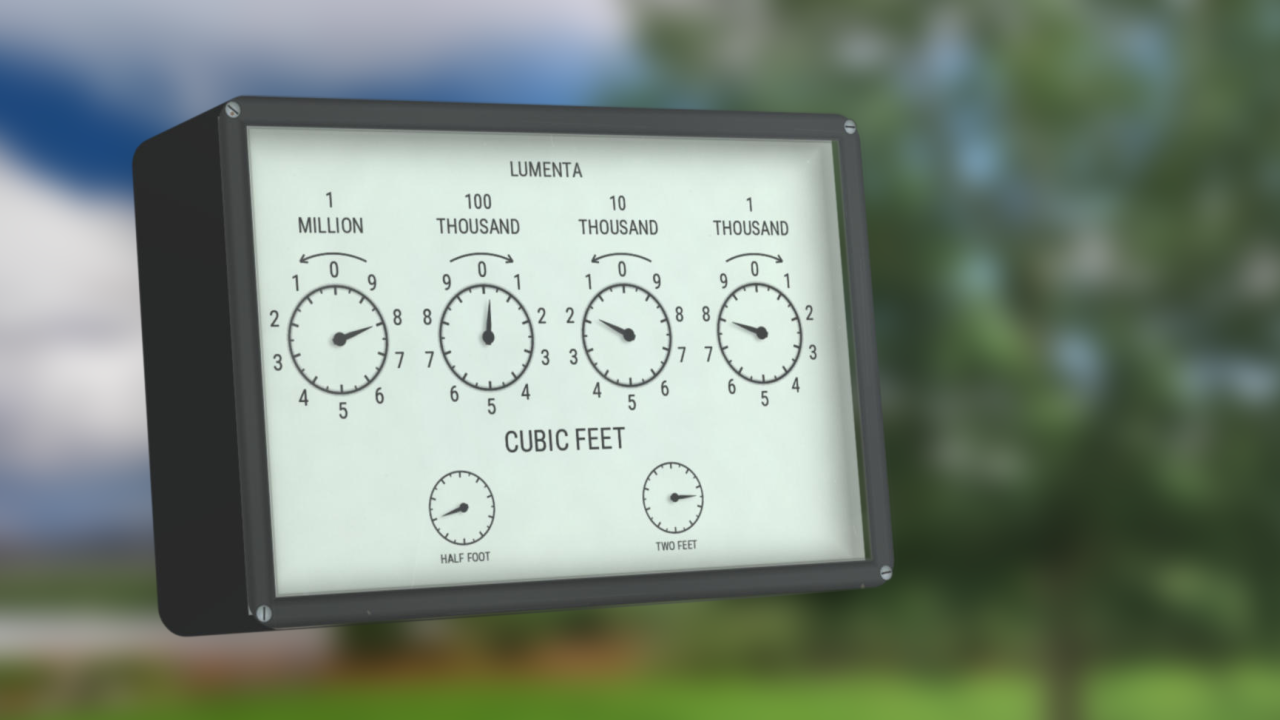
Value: **801800** ft³
